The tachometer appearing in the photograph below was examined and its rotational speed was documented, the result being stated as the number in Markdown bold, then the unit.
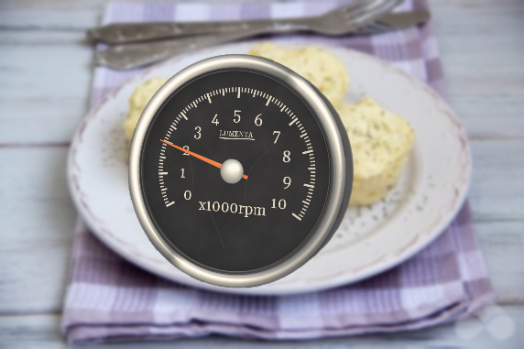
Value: **2000** rpm
